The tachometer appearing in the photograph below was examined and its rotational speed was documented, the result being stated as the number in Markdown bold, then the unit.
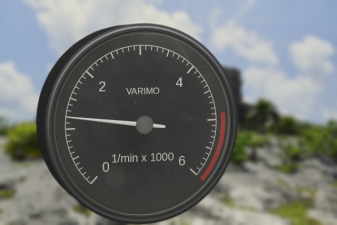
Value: **1200** rpm
